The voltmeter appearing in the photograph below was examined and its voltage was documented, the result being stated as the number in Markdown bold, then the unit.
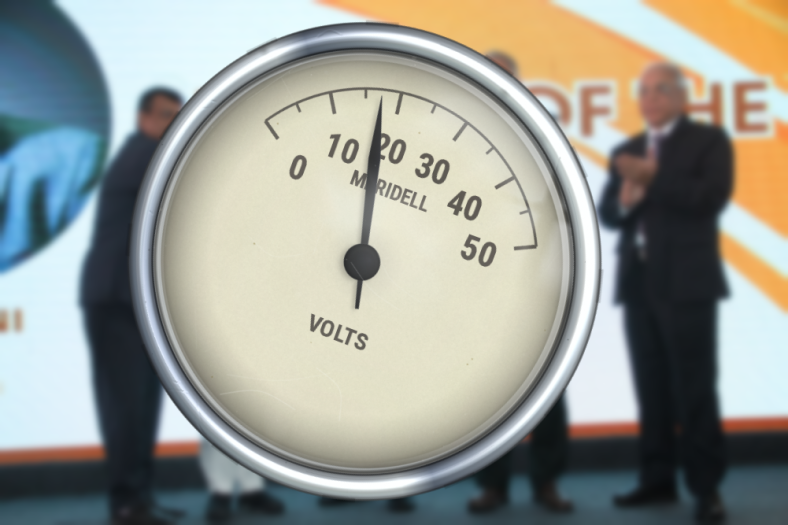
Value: **17.5** V
